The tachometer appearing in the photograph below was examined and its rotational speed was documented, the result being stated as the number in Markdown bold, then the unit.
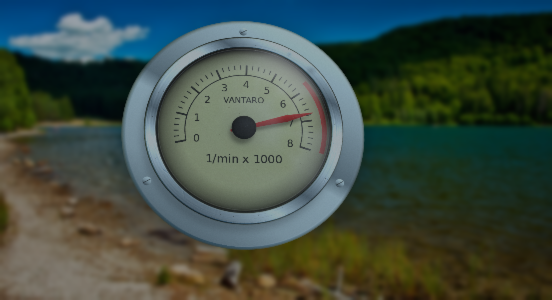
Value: **6800** rpm
